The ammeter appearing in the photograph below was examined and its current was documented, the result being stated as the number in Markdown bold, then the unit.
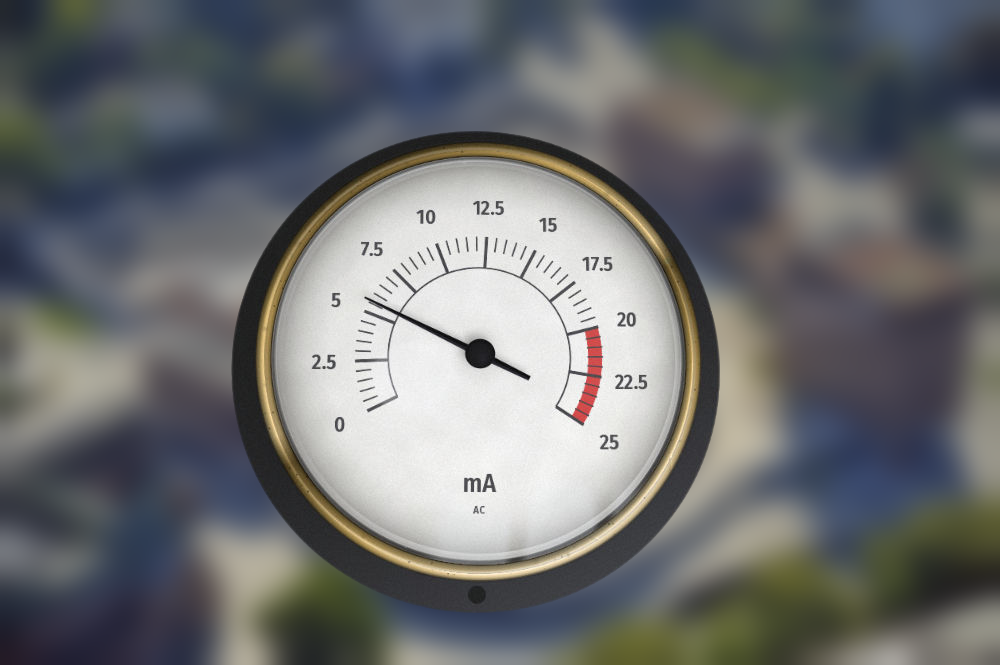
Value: **5.5** mA
